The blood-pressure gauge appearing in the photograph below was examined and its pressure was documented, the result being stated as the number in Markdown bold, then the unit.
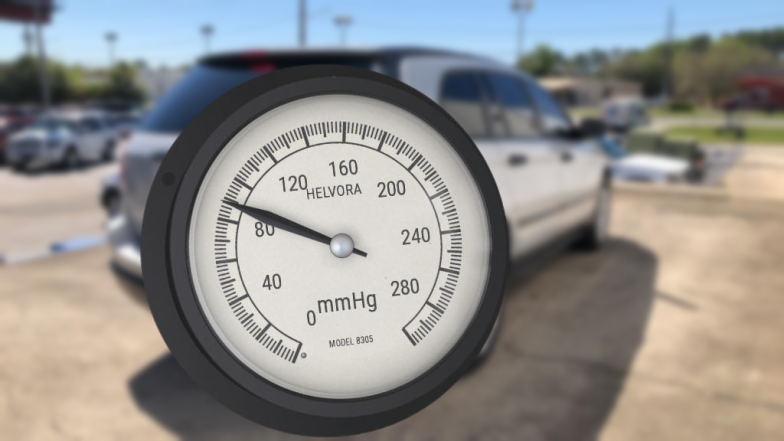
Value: **88** mmHg
